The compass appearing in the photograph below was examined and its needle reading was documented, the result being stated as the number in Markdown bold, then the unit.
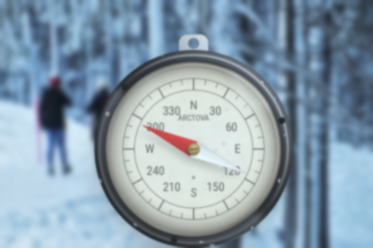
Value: **295** °
